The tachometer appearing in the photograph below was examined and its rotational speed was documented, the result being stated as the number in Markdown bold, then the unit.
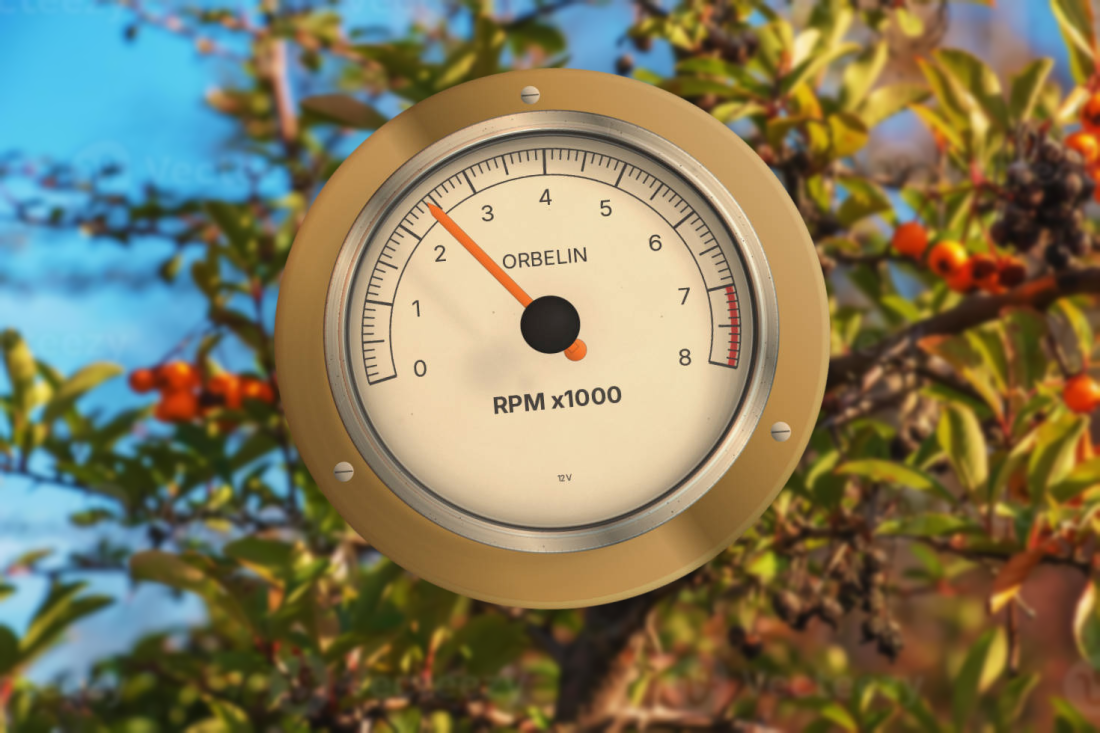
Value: **2400** rpm
